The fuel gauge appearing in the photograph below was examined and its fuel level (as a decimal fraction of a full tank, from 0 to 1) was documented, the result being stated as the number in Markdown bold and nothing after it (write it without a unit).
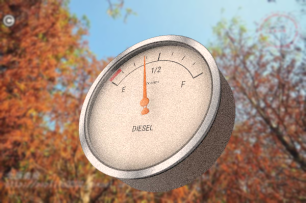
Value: **0.375**
